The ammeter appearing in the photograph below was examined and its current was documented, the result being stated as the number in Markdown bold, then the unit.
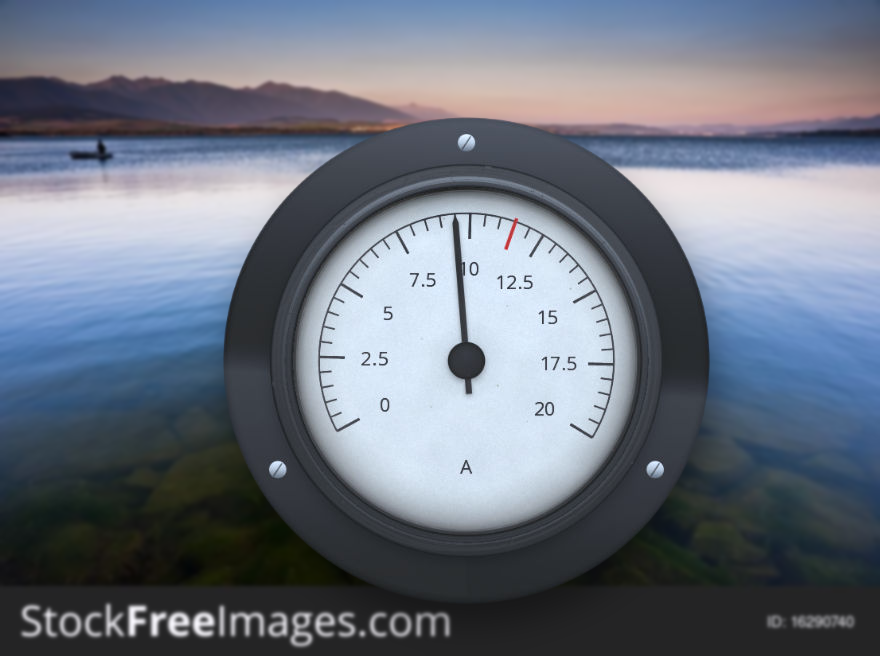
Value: **9.5** A
